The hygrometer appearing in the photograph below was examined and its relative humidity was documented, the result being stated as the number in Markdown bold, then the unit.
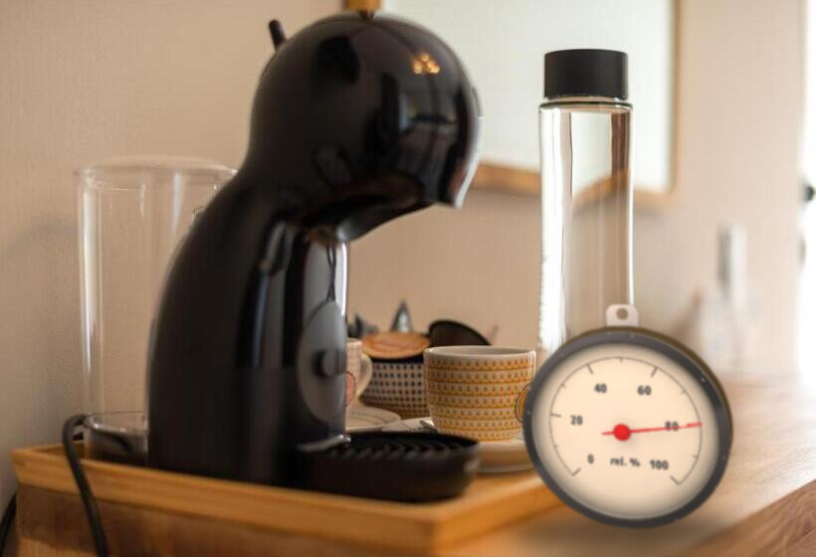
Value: **80** %
